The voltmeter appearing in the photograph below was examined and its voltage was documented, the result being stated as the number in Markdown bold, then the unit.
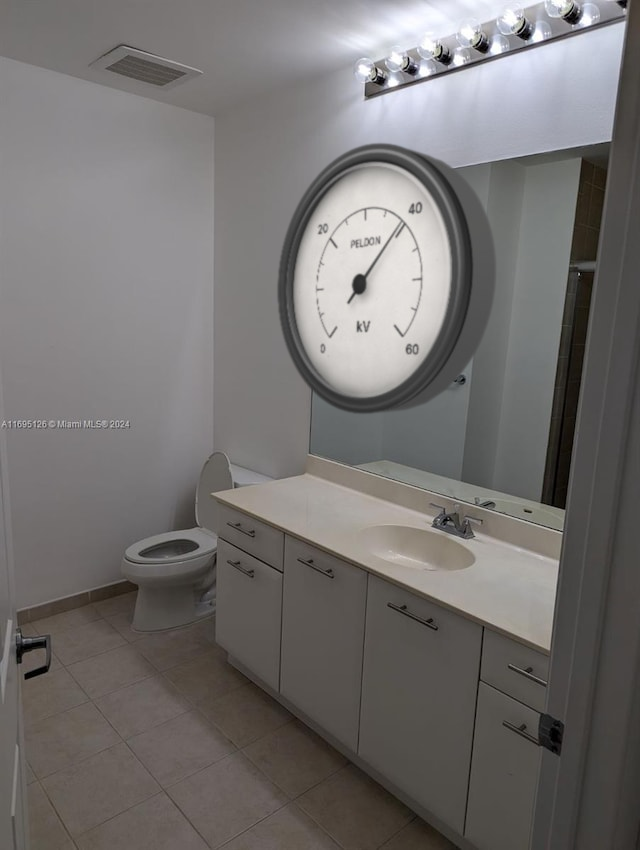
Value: **40** kV
